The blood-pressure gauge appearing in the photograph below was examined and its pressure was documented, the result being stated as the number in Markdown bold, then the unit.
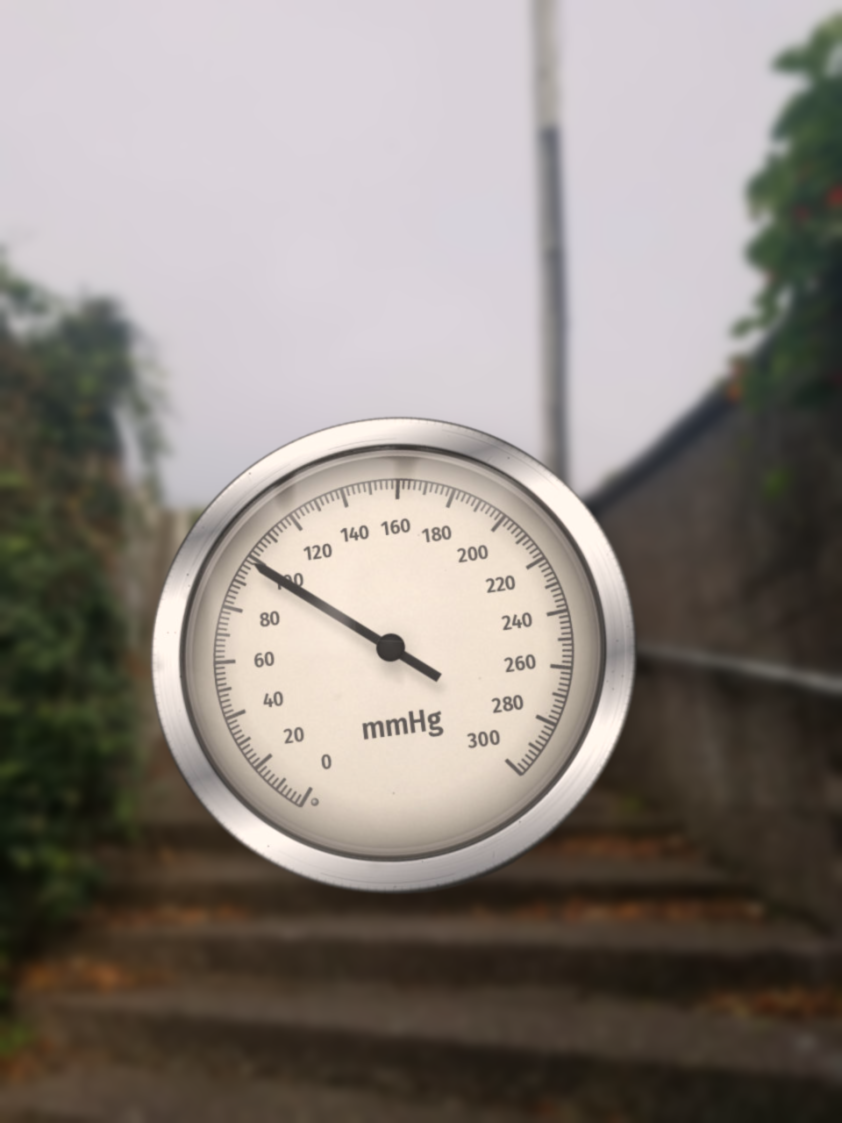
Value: **98** mmHg
